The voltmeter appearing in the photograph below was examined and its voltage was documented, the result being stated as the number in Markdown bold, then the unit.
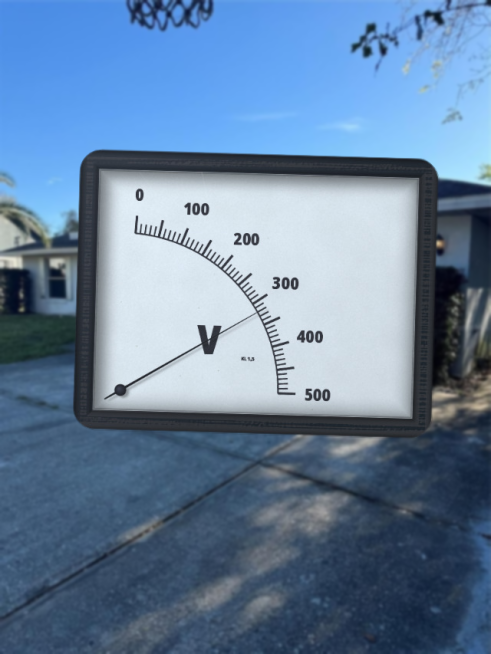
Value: **320** V
